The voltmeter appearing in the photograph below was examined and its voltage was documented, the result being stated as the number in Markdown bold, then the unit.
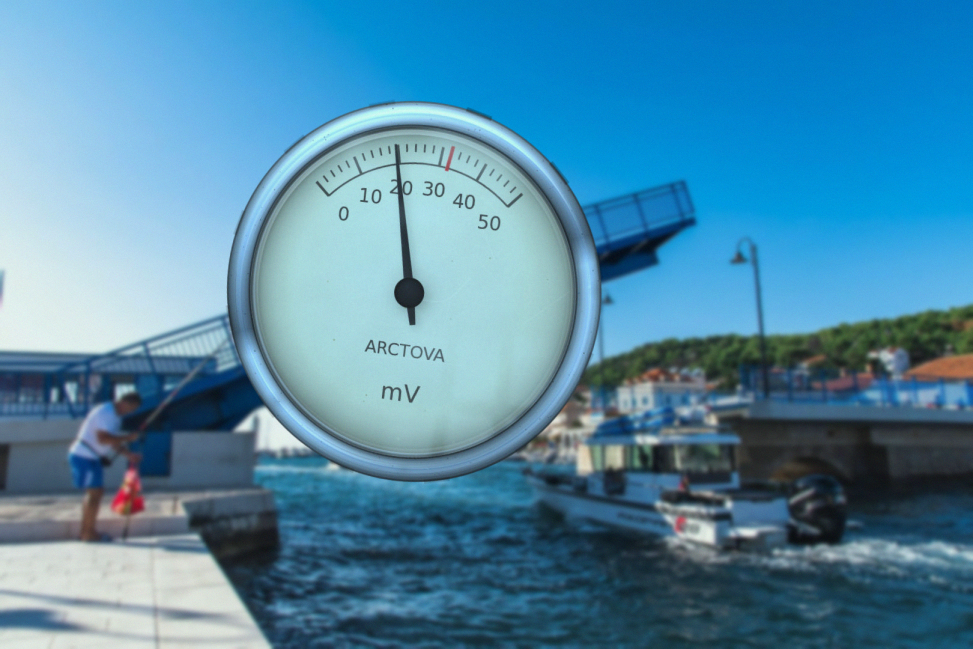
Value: **20** mV
